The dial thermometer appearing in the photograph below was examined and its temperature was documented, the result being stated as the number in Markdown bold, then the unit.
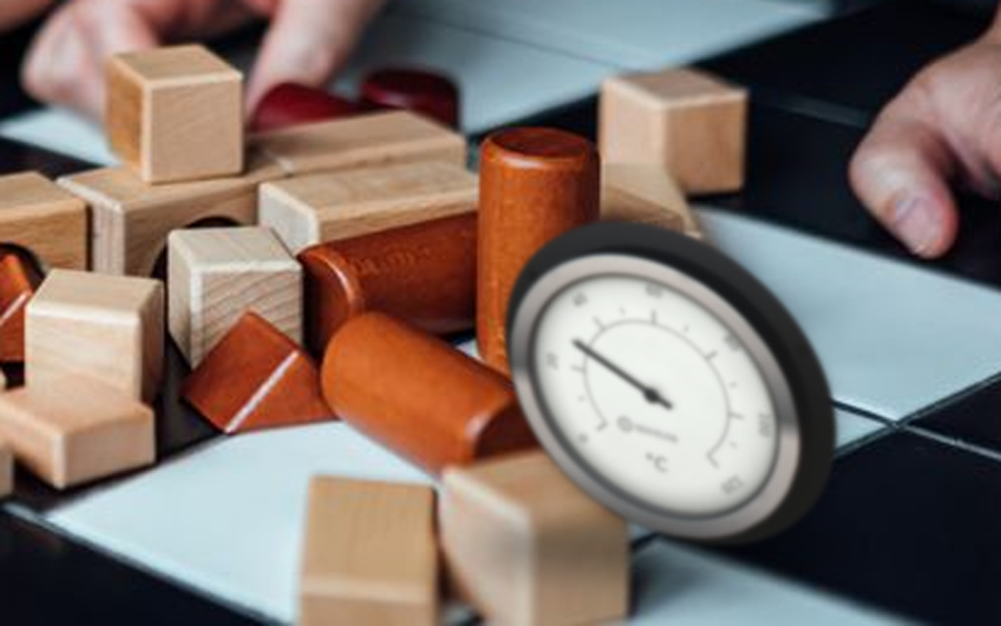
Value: **30** °C
